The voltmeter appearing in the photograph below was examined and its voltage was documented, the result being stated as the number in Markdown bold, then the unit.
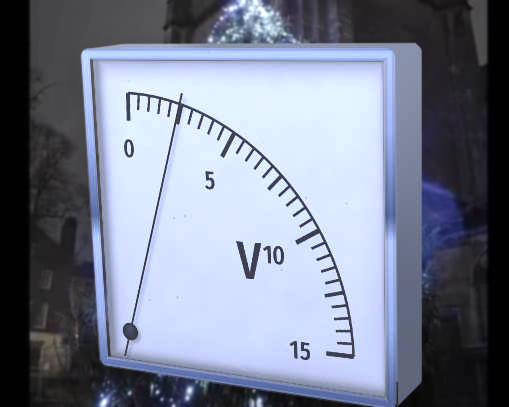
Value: **2.5** V
